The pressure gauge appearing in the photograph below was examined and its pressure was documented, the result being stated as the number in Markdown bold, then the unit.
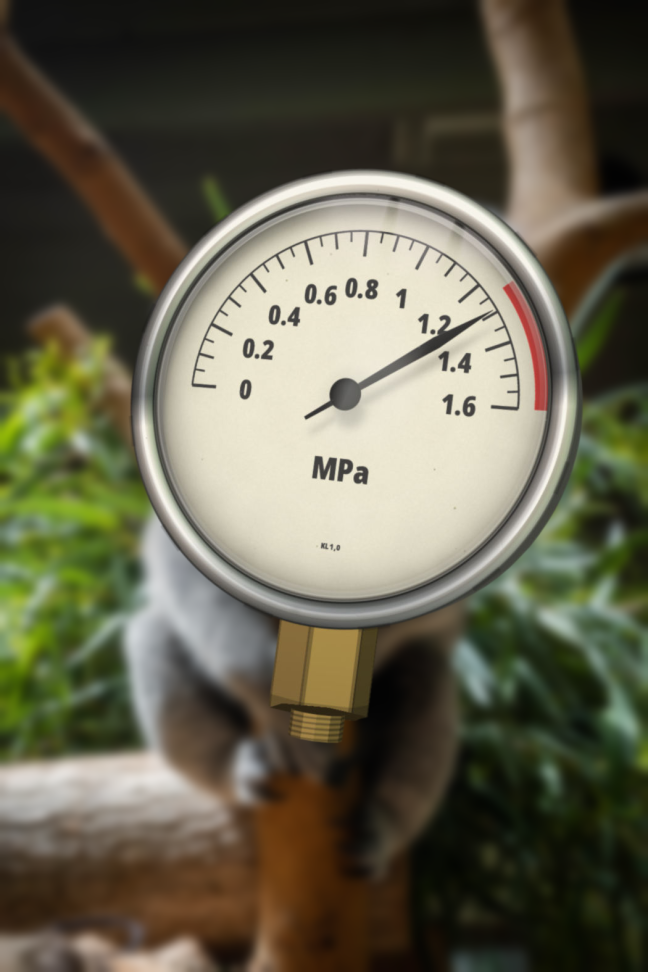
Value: **1.3** MPa
